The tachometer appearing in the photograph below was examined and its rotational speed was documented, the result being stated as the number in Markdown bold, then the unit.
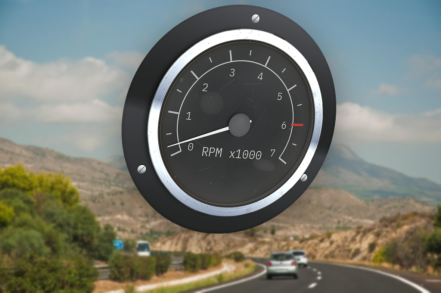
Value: **250** rpm
